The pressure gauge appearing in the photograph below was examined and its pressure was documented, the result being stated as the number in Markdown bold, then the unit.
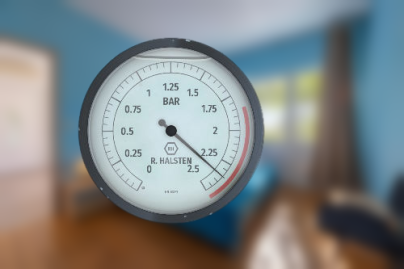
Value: **2.35** bar
